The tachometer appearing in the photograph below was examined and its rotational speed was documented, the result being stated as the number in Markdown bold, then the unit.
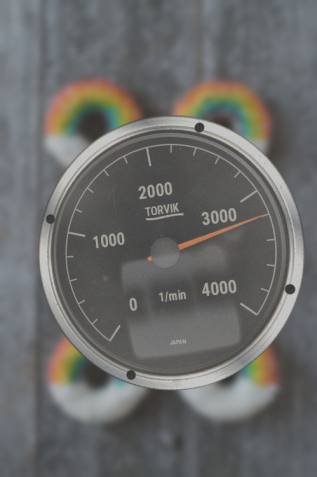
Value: **3200** rpm
